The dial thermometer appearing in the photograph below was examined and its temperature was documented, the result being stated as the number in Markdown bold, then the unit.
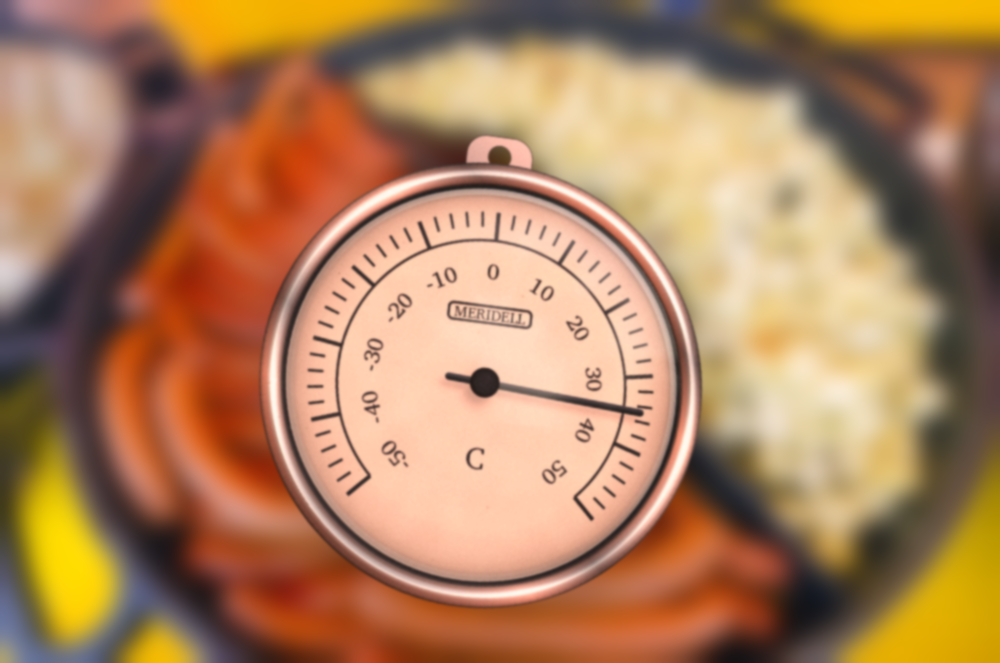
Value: **35** °C
